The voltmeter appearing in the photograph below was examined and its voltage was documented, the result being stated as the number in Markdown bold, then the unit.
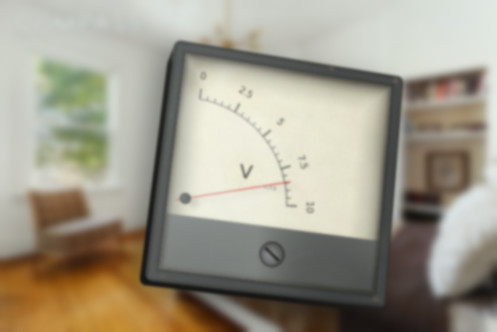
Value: **8.5** V
